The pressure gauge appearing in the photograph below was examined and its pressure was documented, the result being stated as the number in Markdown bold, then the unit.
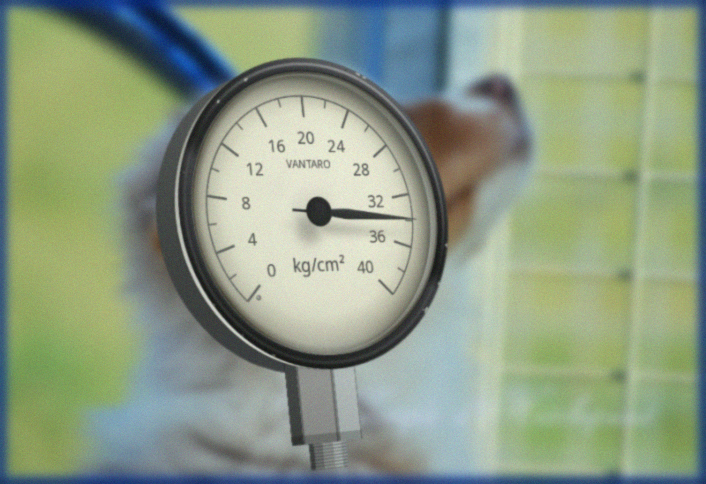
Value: **34** kg/cm²
